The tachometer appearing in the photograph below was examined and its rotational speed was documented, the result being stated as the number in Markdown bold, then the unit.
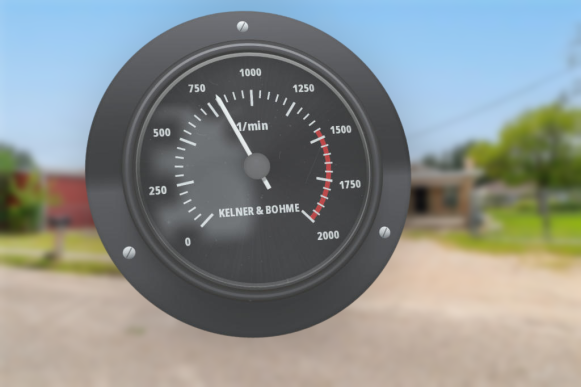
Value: **800** rpm
